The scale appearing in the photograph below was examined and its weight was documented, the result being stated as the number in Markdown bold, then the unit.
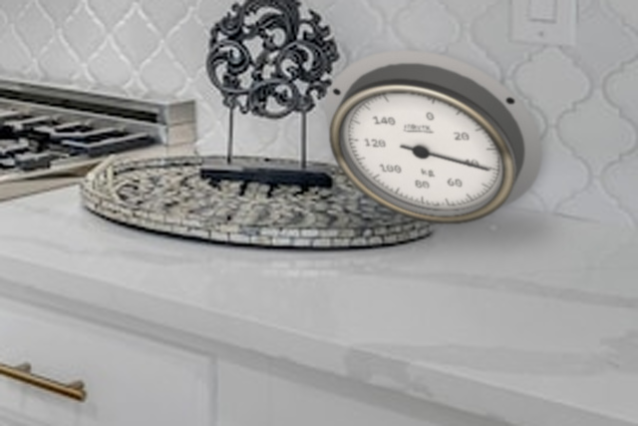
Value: **40** kg
